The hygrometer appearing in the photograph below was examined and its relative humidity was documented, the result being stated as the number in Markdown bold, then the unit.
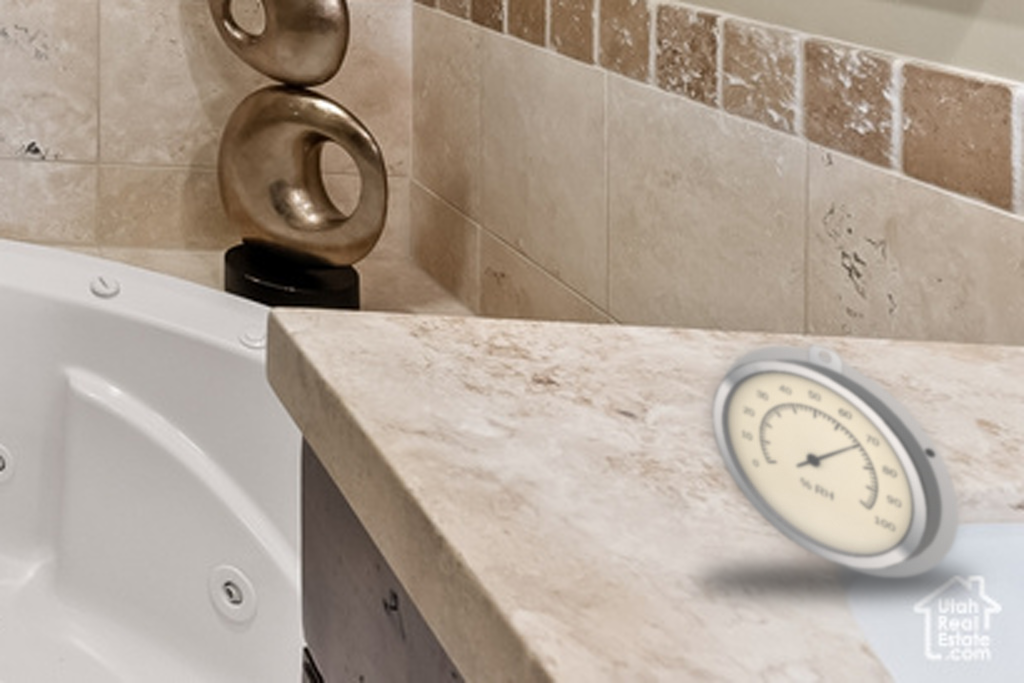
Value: **70** %
